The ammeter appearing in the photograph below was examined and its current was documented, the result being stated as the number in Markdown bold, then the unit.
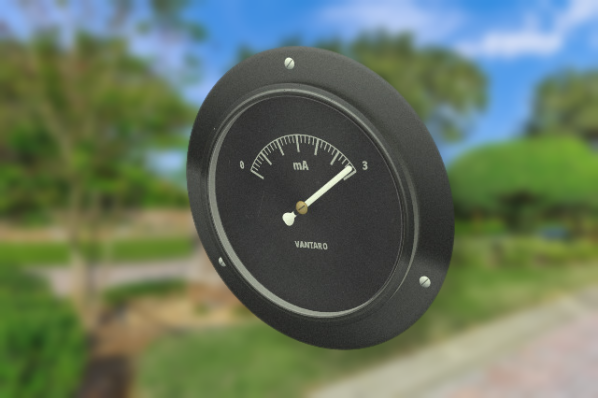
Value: **2.9** mA
